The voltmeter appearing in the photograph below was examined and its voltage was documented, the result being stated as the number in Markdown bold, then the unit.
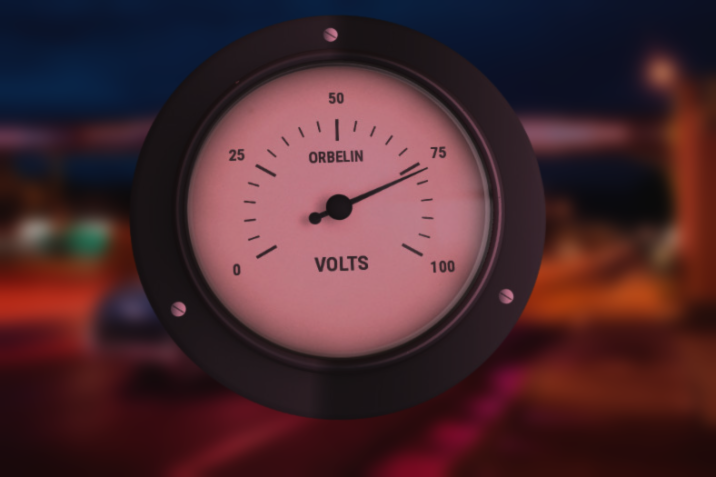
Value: **77.5** V
